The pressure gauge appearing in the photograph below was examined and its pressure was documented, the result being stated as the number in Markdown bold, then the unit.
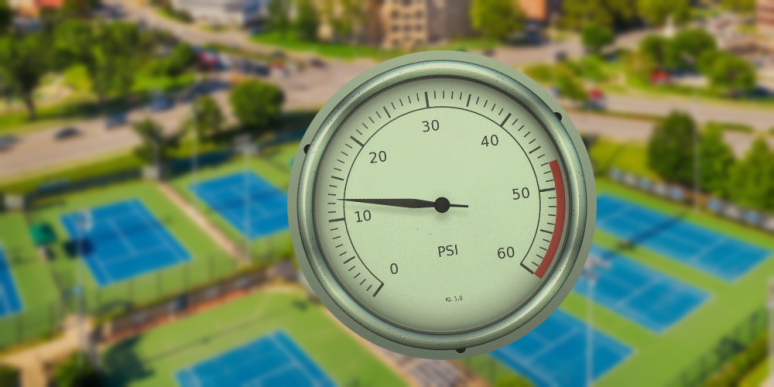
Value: **12.5** psi
